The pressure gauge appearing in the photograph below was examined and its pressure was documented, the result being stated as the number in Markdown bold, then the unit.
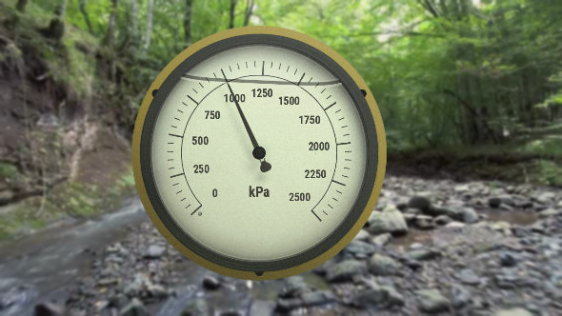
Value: **1000** kPa
